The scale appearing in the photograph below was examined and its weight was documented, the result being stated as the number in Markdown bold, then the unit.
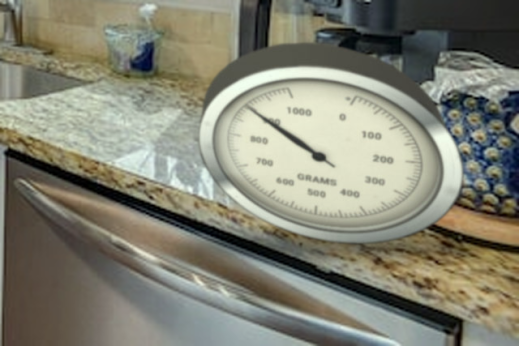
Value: **900** g
